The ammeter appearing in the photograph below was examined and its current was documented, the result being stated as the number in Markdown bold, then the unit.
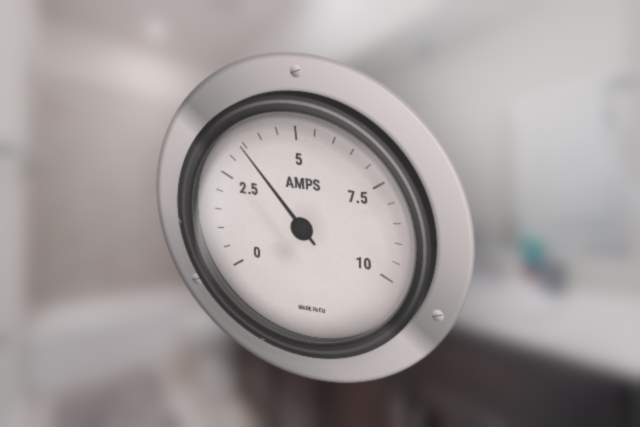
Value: **3.5** A
